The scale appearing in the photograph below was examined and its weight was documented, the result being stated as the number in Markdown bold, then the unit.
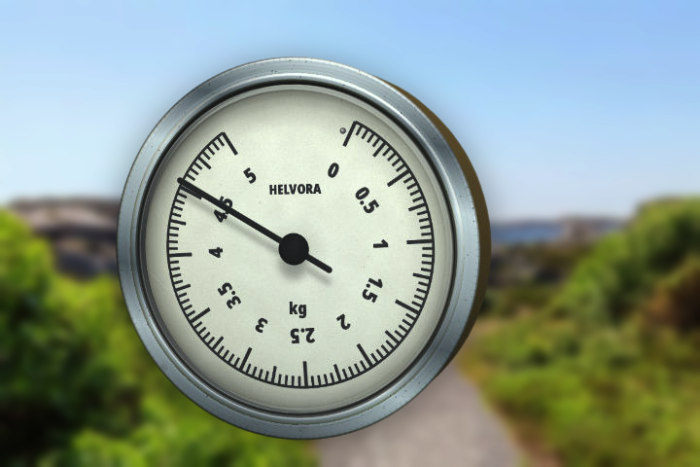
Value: **4.55** kg
